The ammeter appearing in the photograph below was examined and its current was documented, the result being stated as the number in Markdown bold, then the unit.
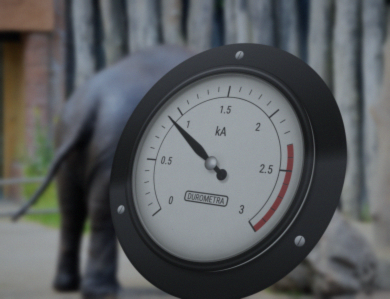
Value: **0.9** kA
